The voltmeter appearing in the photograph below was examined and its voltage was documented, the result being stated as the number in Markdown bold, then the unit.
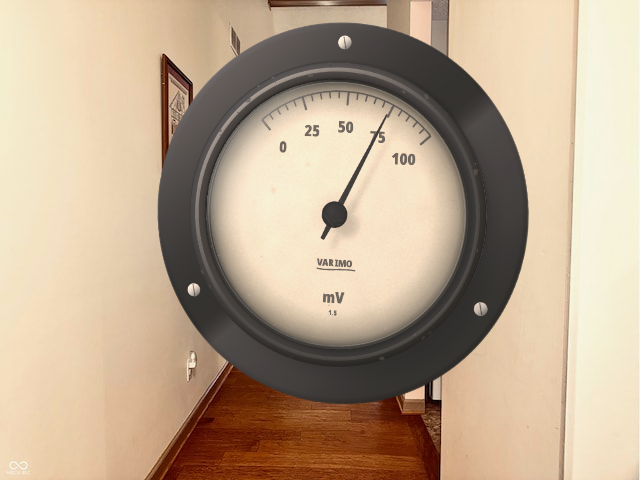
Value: **75** mV
